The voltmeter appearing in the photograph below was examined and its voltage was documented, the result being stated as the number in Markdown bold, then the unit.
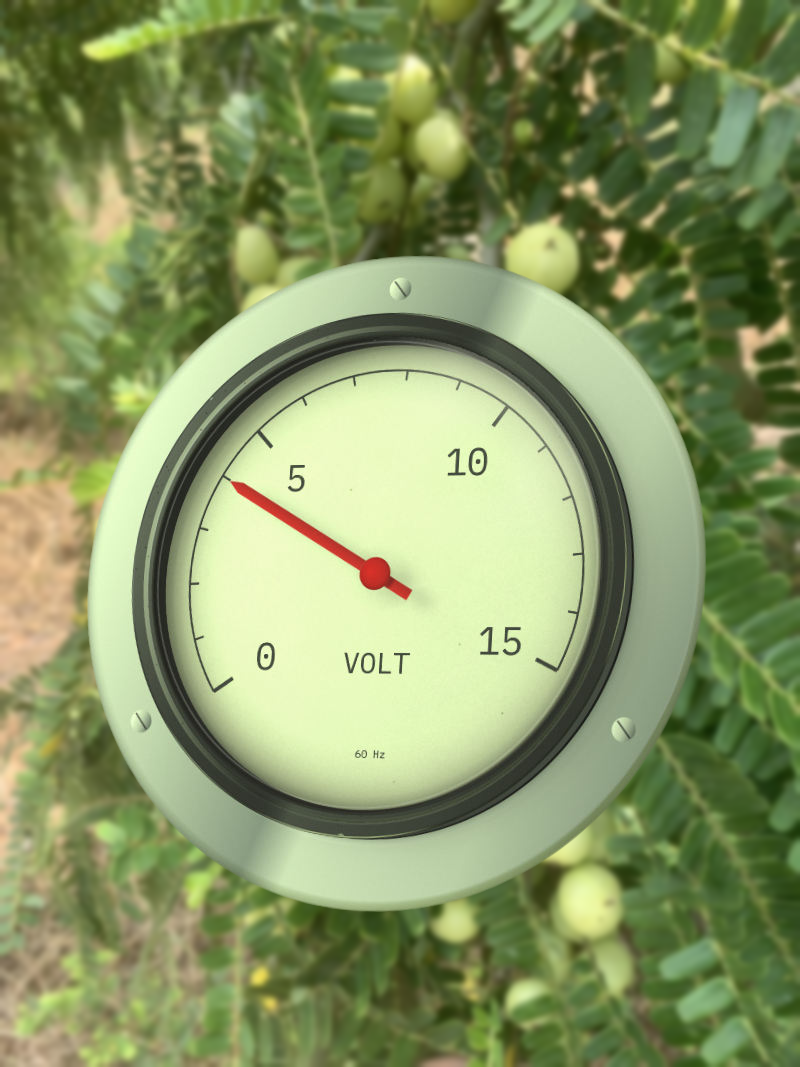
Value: **4** V
